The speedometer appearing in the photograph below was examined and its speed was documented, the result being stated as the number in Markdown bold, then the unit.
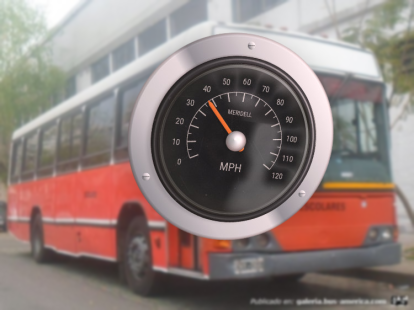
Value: **37.5** mph
